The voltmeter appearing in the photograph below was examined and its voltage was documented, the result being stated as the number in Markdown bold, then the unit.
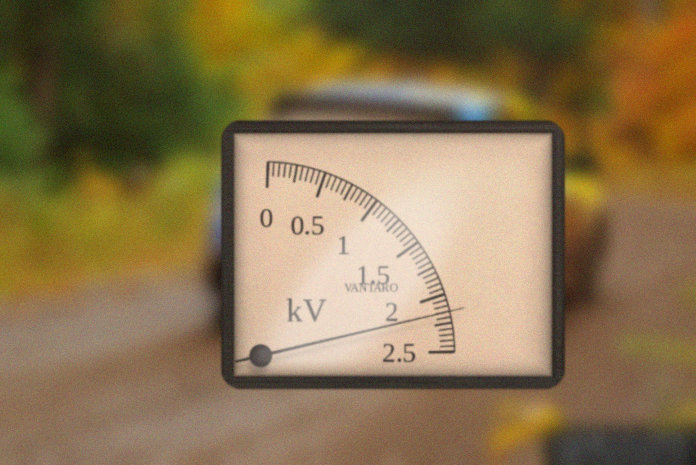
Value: **2.15** kV
